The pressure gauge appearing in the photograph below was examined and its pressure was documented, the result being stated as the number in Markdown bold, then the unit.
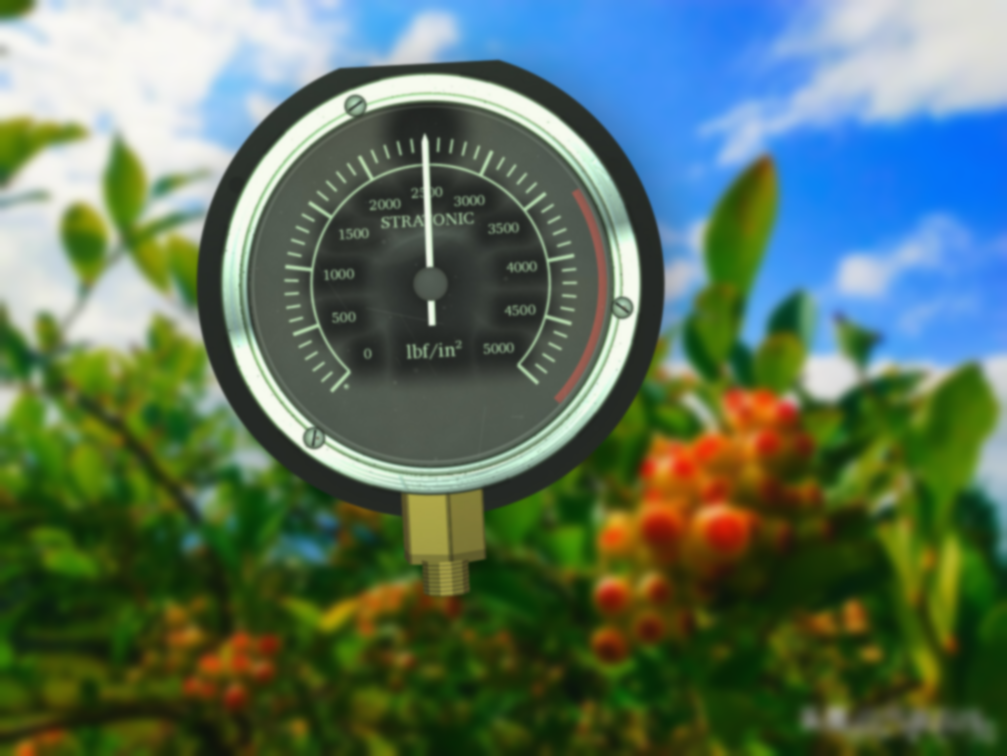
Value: **2500** psi
